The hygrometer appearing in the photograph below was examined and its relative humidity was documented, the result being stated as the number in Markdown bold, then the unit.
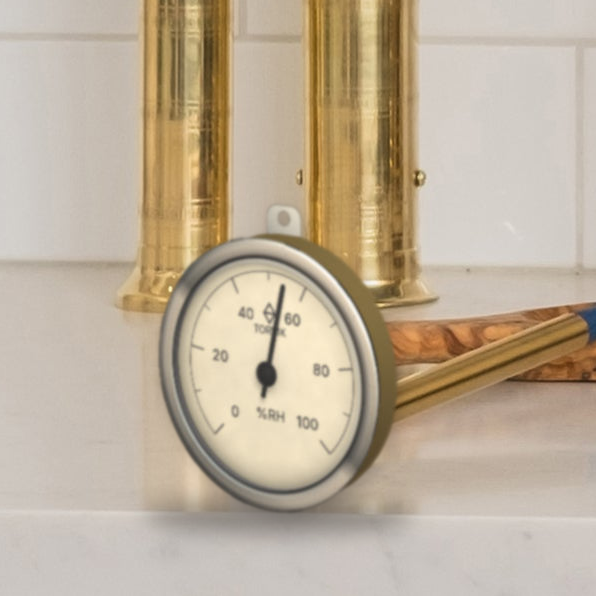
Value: **55** %
